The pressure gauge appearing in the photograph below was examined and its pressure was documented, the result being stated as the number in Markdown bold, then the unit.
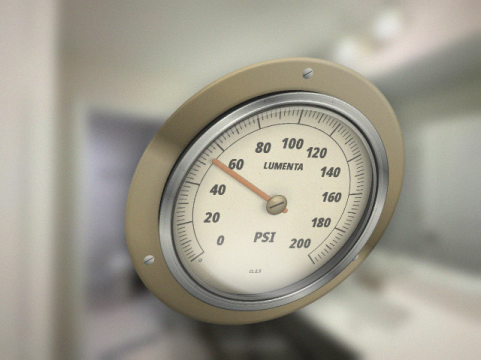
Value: **54** psi
